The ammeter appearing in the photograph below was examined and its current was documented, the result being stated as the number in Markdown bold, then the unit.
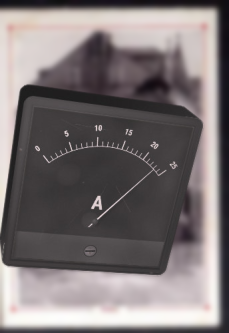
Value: **23** A
